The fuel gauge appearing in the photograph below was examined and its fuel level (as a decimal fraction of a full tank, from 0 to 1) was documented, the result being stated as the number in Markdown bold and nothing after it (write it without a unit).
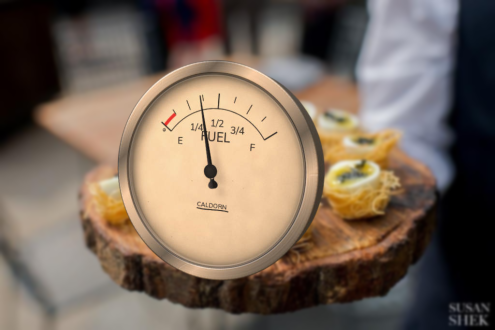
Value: **0.375**
